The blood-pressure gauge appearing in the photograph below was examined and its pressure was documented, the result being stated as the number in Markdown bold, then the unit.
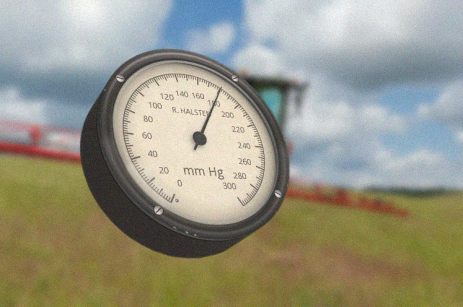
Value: **180** mmHg
